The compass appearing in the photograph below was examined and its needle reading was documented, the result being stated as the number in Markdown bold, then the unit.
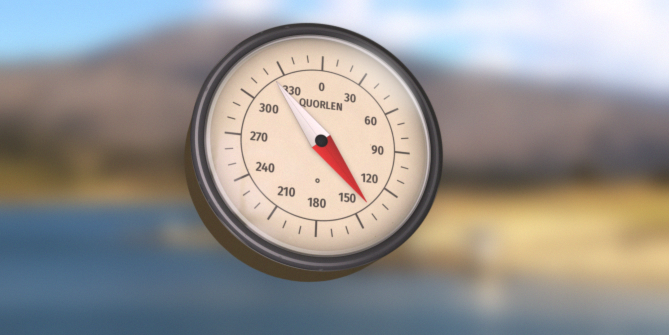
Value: **140** °
